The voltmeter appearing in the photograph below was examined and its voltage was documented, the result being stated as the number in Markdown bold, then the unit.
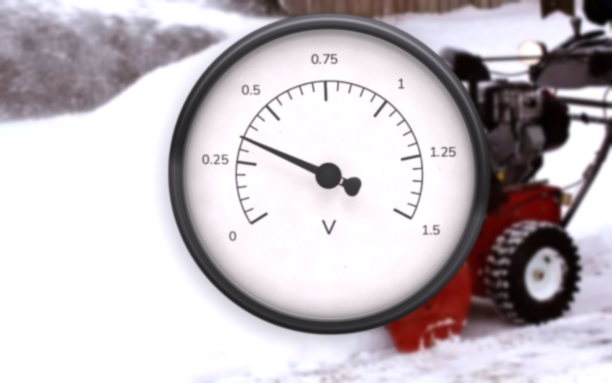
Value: **0.35** V
